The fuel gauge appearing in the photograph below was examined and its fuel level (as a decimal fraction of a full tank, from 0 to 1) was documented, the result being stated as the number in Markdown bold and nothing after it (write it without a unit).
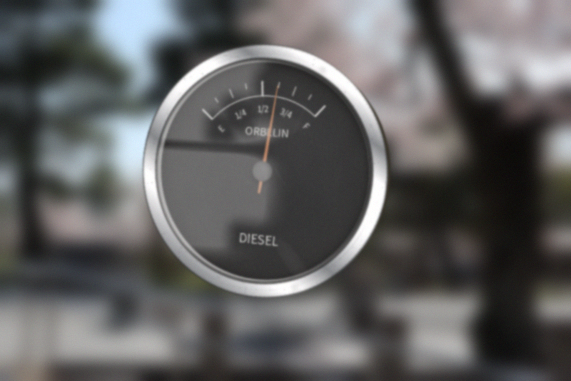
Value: **0.625**
